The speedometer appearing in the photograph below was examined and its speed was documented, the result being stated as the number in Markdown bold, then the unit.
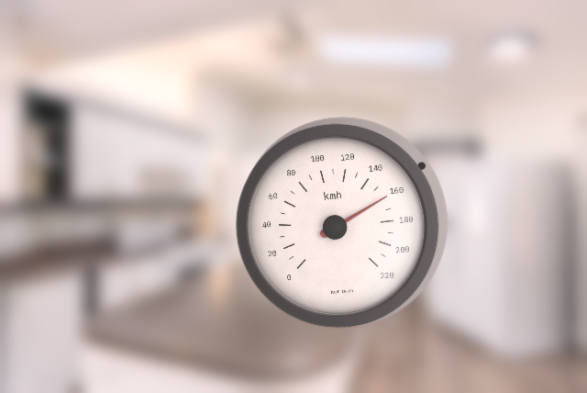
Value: **160** km/h
